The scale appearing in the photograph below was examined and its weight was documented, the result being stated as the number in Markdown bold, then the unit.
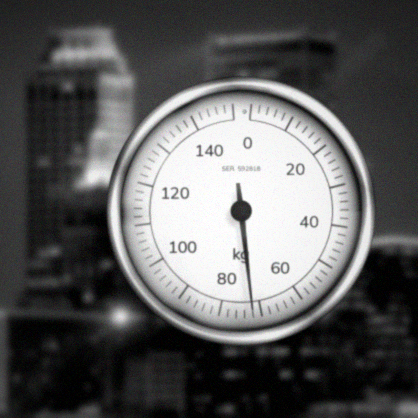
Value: **72** kg
